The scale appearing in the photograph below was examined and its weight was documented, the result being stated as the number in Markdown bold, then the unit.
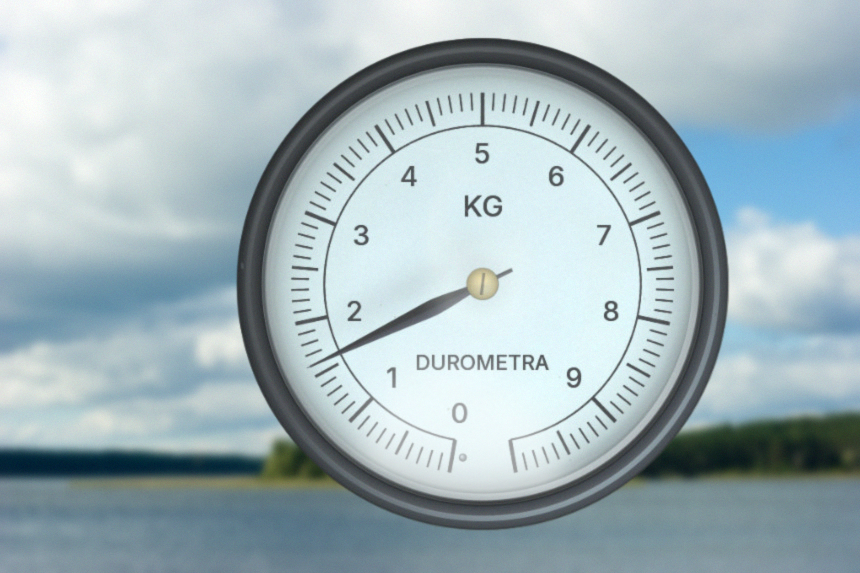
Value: **1.6** kg
